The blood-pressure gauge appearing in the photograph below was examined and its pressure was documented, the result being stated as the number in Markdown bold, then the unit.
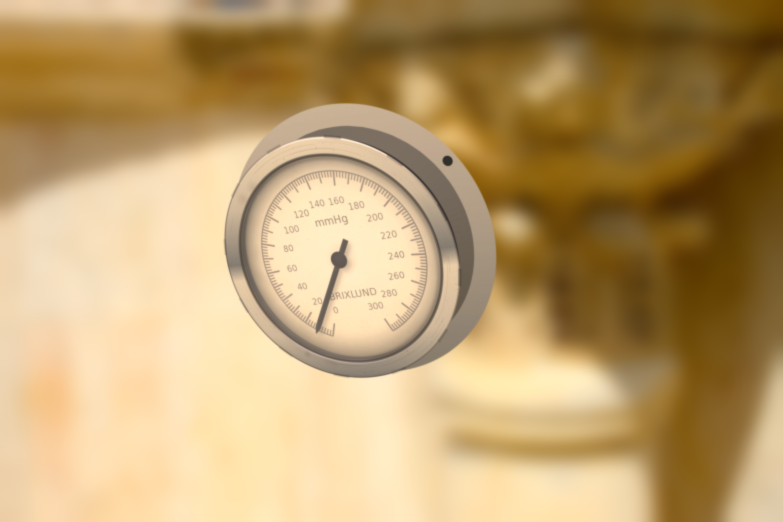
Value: **10** mmHg
